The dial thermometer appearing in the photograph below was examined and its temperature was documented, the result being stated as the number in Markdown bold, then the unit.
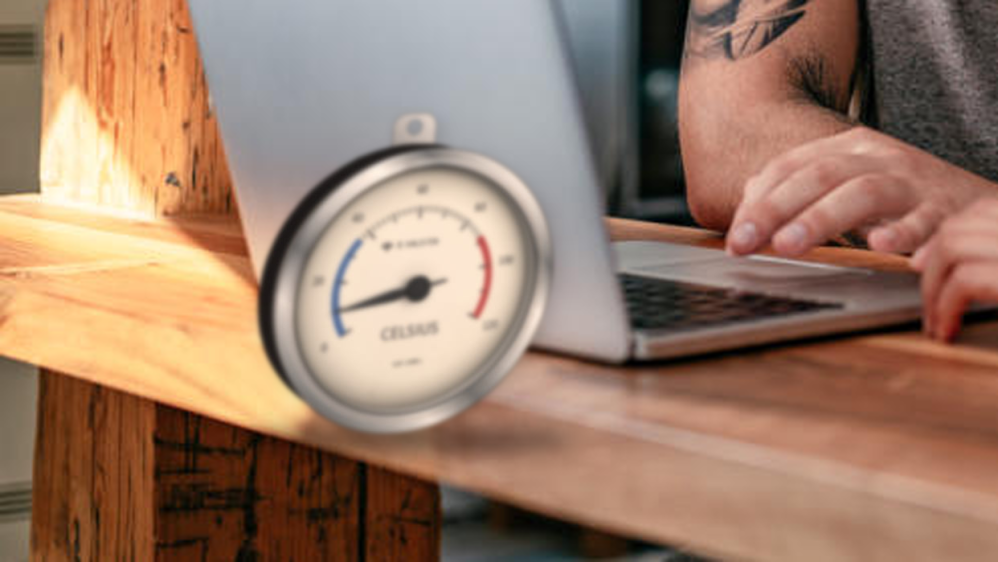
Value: **10** °C
